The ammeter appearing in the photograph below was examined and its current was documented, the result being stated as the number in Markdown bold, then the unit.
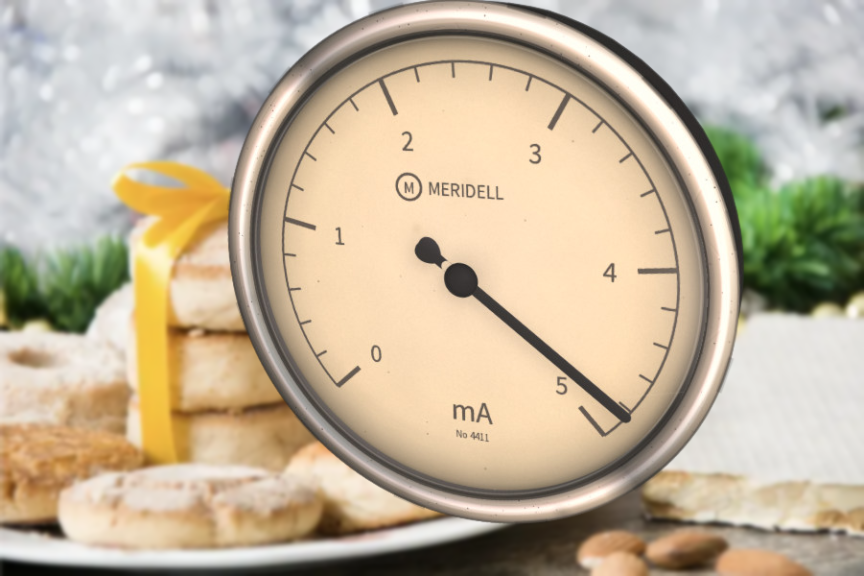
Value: **4.8** mA
